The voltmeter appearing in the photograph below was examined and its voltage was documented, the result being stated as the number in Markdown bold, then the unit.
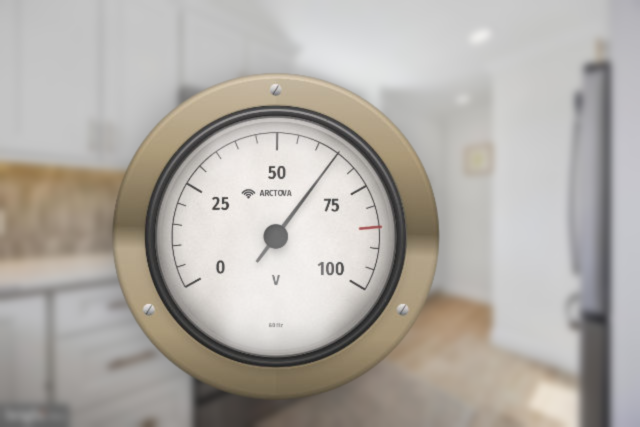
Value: **65** V
